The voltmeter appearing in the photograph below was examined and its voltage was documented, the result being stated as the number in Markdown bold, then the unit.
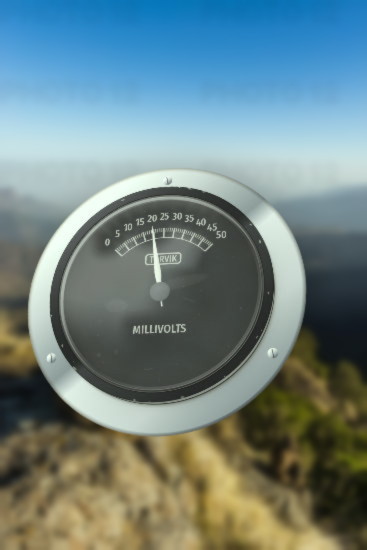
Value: **20** mV
